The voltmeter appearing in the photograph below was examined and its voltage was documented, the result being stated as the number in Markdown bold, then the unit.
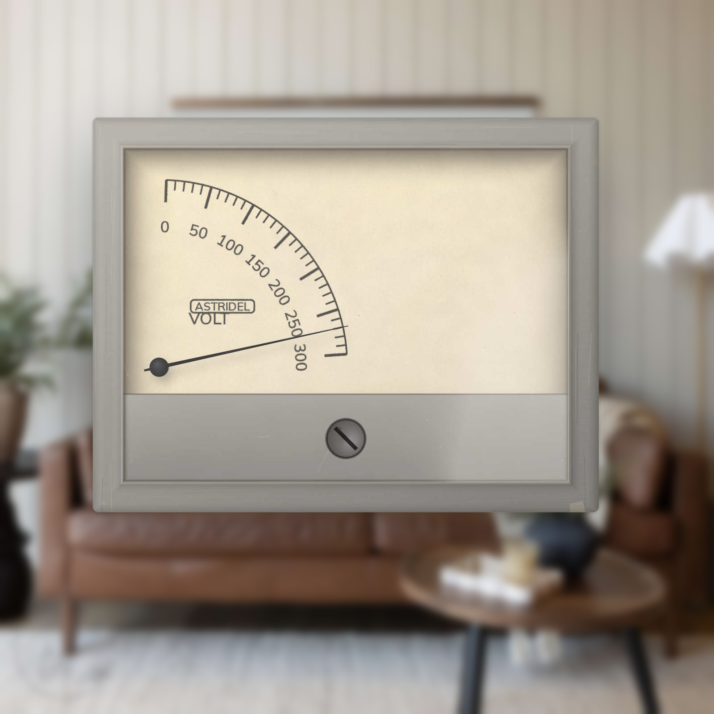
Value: **270** V
